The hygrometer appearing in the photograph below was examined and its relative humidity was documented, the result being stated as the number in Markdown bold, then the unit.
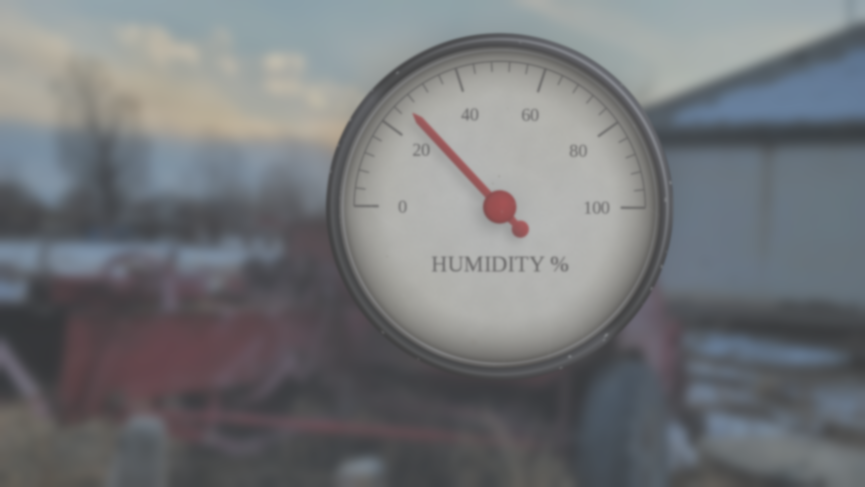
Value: **26** %
